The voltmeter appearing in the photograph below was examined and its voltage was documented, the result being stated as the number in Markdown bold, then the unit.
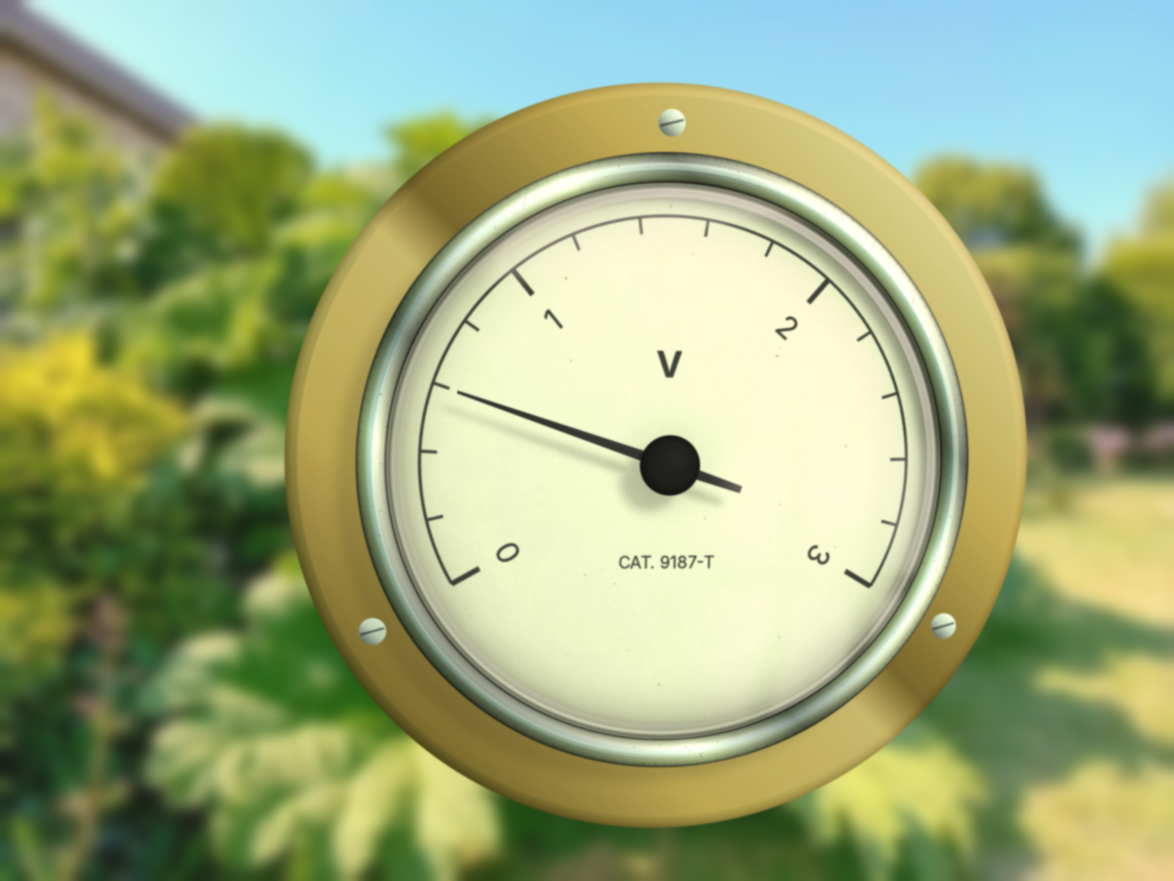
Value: **0.6** V
